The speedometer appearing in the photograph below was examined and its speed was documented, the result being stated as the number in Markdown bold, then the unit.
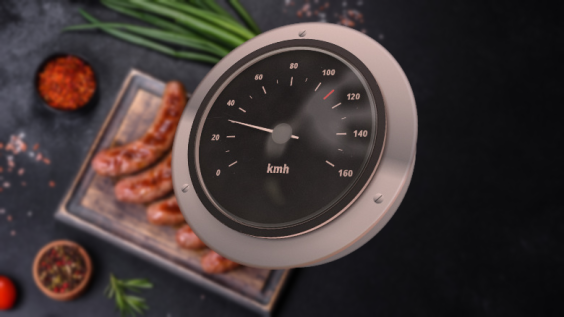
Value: **30** km/h
